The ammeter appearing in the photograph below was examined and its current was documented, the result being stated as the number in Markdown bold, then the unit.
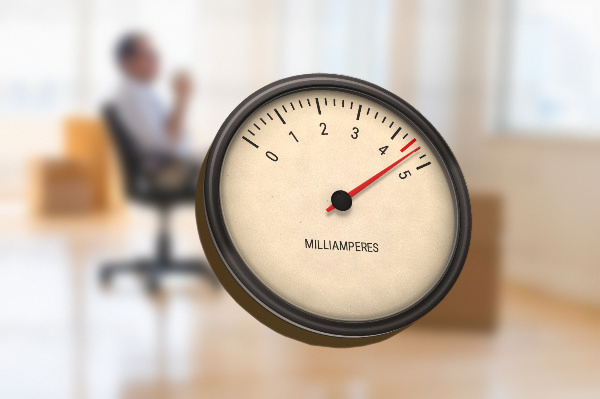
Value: **4.6** mA
